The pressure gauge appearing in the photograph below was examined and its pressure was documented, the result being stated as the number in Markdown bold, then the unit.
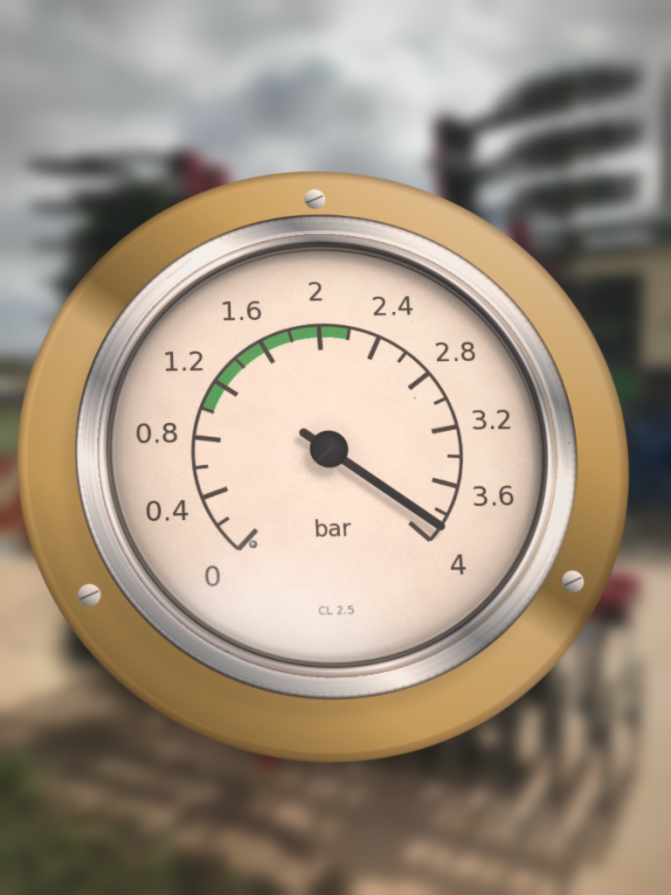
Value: **3.9** bar
